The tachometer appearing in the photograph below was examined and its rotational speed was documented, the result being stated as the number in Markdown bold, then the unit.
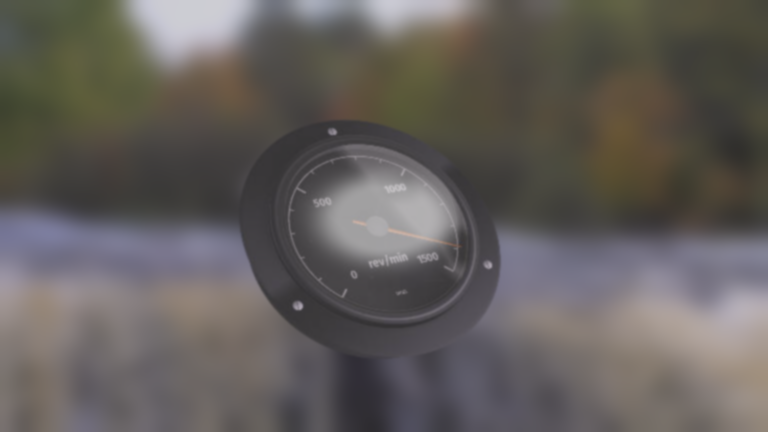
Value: **1400** rpm
